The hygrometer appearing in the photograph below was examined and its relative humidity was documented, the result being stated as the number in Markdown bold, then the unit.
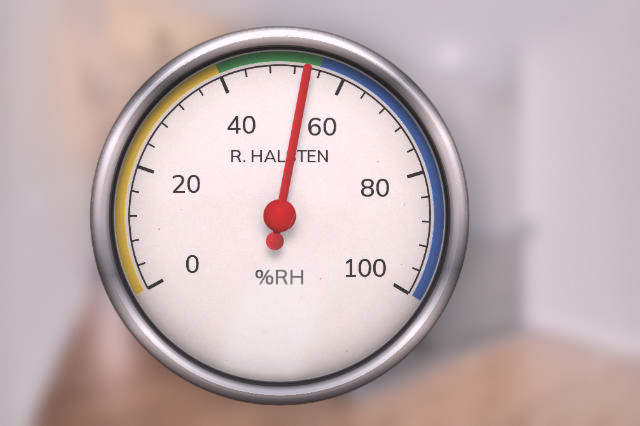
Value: **54** %
